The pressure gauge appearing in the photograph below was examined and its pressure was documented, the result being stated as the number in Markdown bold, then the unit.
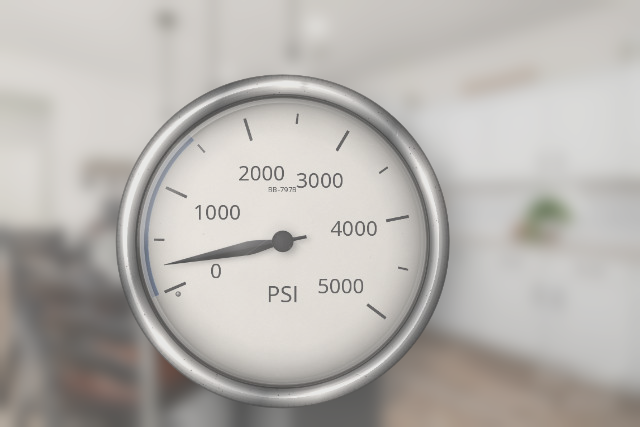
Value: **250** psi
